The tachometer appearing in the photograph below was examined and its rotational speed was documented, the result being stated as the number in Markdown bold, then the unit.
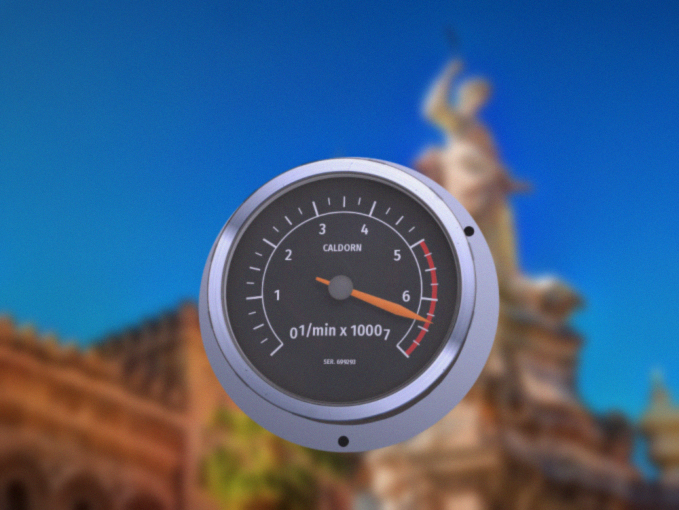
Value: **6375** rpm
